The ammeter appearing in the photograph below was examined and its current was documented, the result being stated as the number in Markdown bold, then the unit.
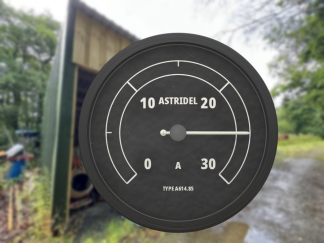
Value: **25** A
